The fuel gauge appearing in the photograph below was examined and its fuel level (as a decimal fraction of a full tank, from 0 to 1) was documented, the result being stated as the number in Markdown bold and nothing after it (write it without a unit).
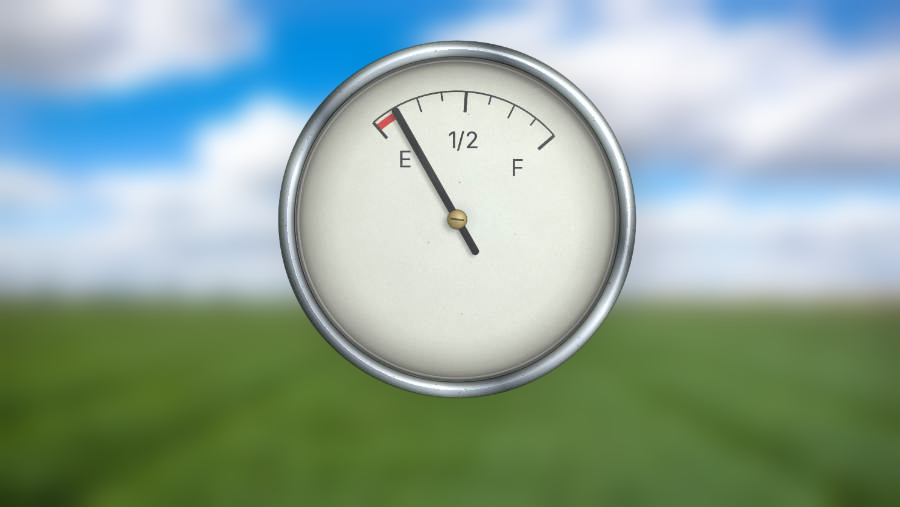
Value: **0.125**
